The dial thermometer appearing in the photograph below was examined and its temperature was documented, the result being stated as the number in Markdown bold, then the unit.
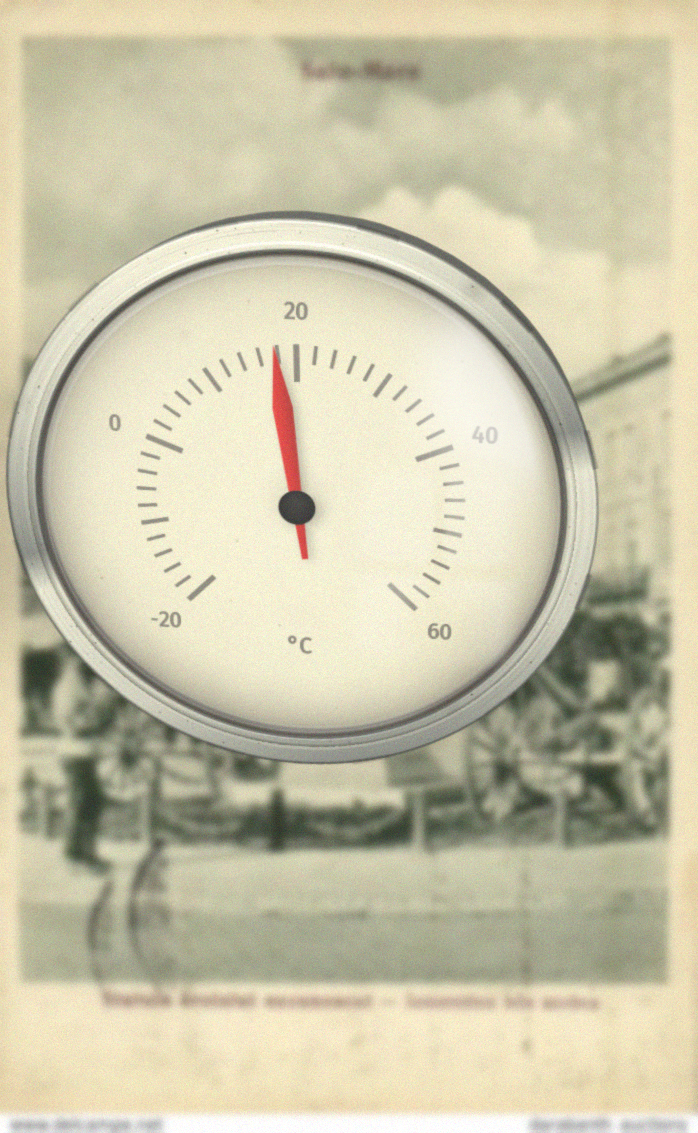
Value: **18** °C
